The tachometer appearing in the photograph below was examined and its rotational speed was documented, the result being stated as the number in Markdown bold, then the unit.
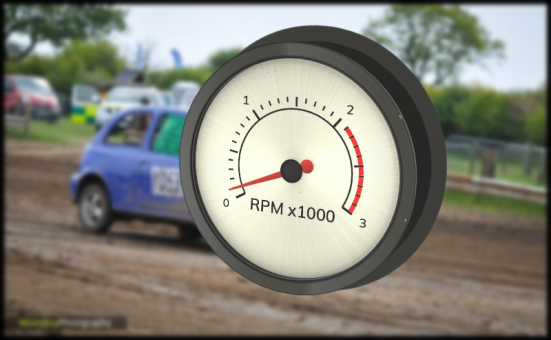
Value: **100** rpm
